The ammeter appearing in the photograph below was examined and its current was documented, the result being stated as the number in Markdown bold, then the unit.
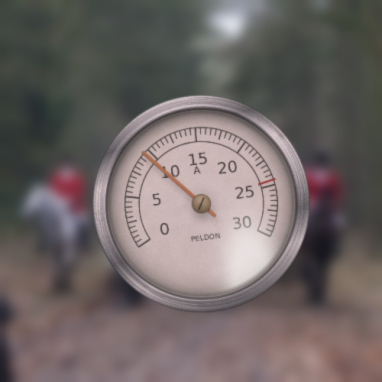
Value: **9.5** A
